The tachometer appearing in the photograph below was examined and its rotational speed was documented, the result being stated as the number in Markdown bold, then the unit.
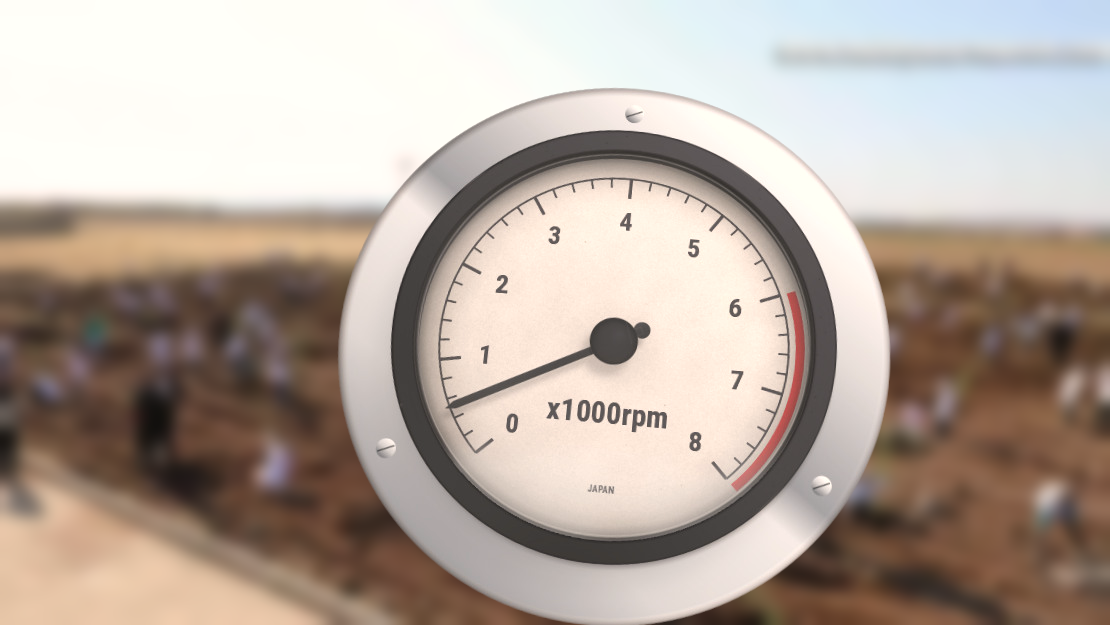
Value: **500** rpm
